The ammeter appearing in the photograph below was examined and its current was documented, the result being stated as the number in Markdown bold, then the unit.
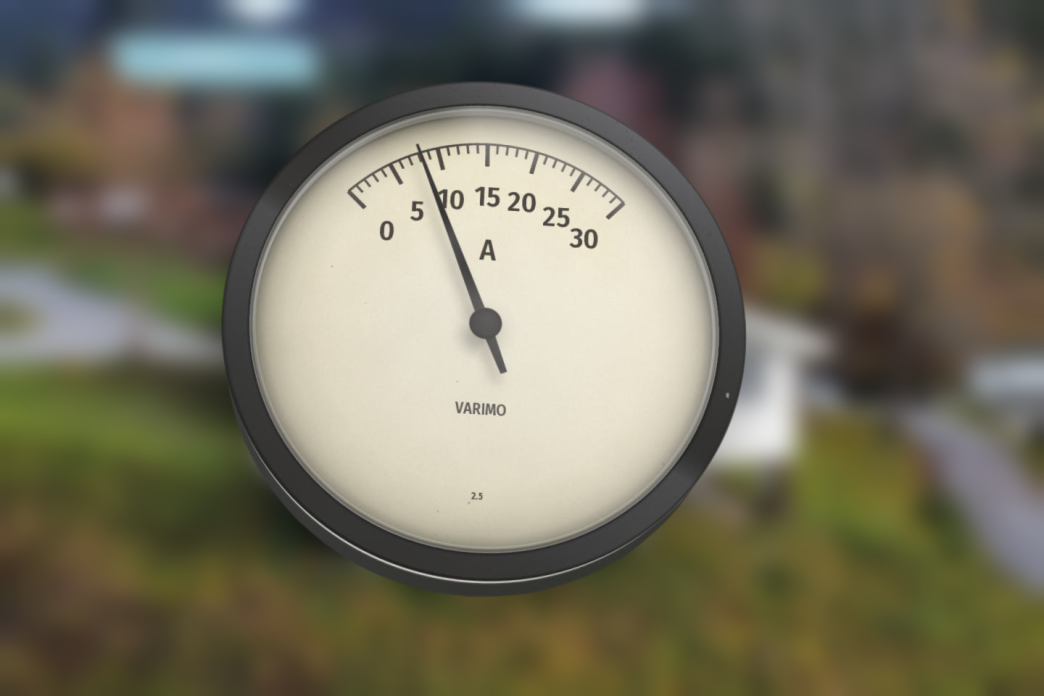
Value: **8** A
